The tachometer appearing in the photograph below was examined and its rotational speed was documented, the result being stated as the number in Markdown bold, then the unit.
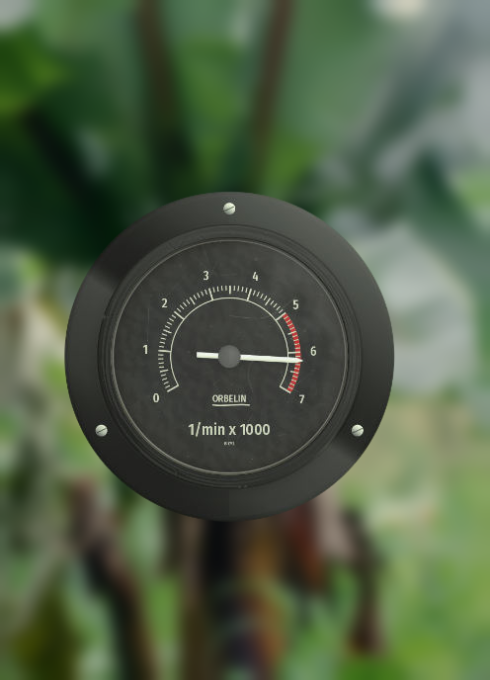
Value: **6200** rpm
